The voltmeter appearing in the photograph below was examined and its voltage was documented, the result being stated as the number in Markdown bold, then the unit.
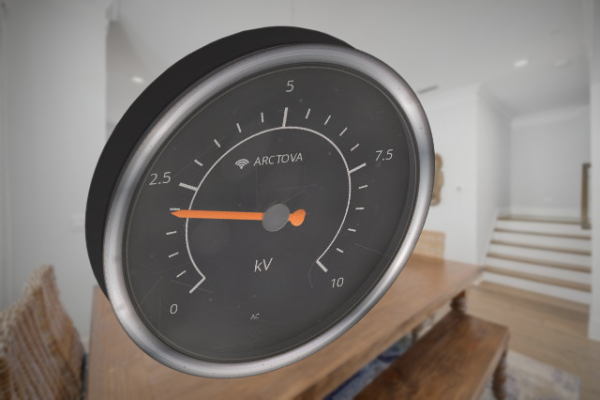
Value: **2** kV
